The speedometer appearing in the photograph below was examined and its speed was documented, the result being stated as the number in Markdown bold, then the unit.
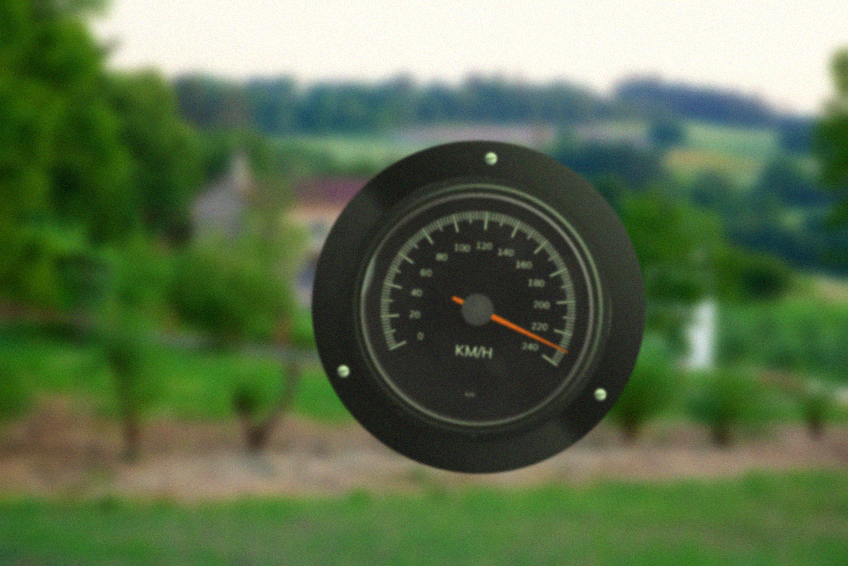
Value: **230** km/h
